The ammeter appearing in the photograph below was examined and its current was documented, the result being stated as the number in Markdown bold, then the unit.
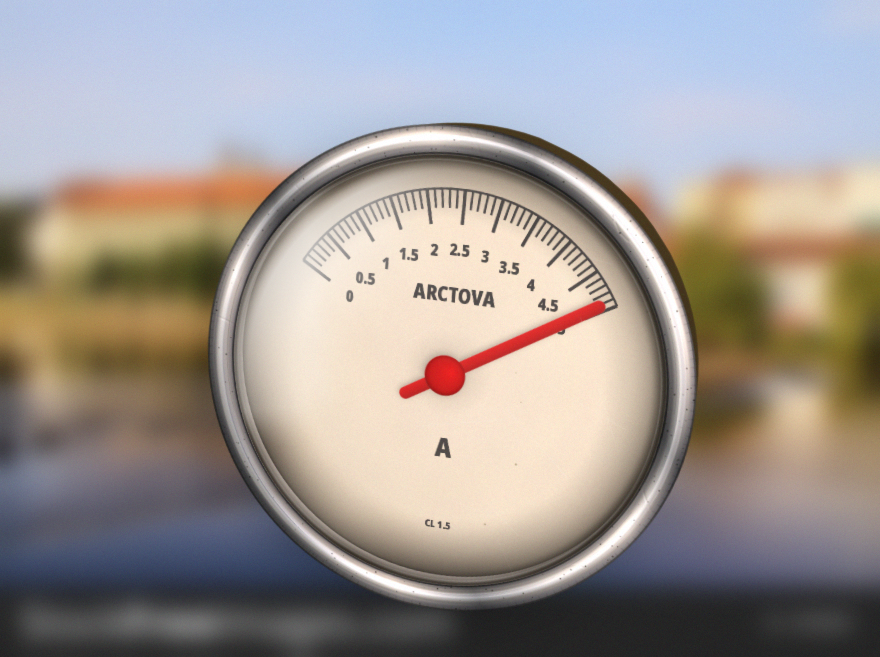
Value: **4.9** A
